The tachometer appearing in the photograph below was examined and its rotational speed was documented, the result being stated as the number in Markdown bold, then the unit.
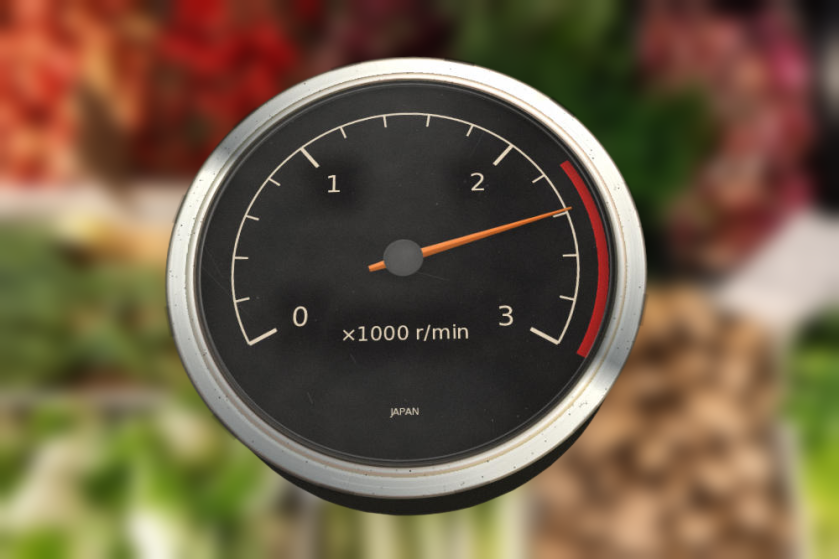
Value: **2400** rpm
